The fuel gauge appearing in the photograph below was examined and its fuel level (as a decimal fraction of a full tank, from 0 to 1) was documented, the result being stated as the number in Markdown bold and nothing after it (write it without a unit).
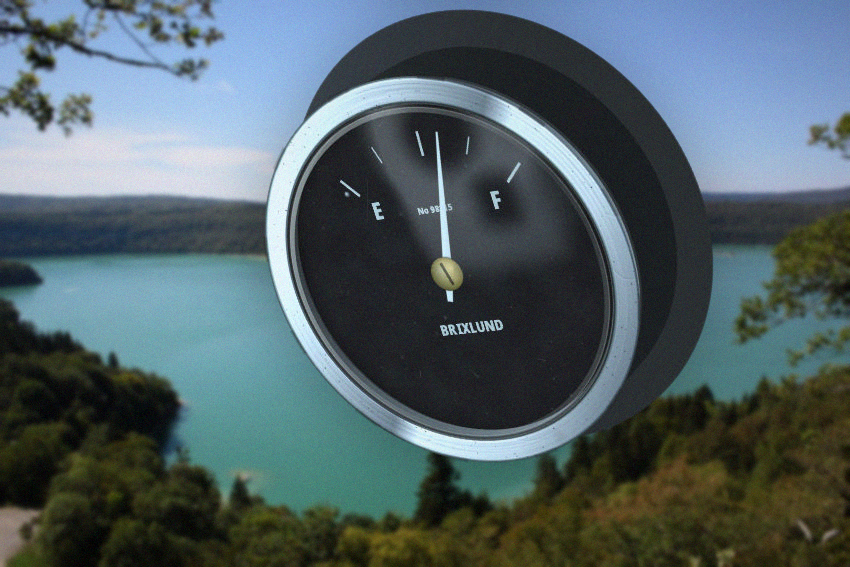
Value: **0.625**
